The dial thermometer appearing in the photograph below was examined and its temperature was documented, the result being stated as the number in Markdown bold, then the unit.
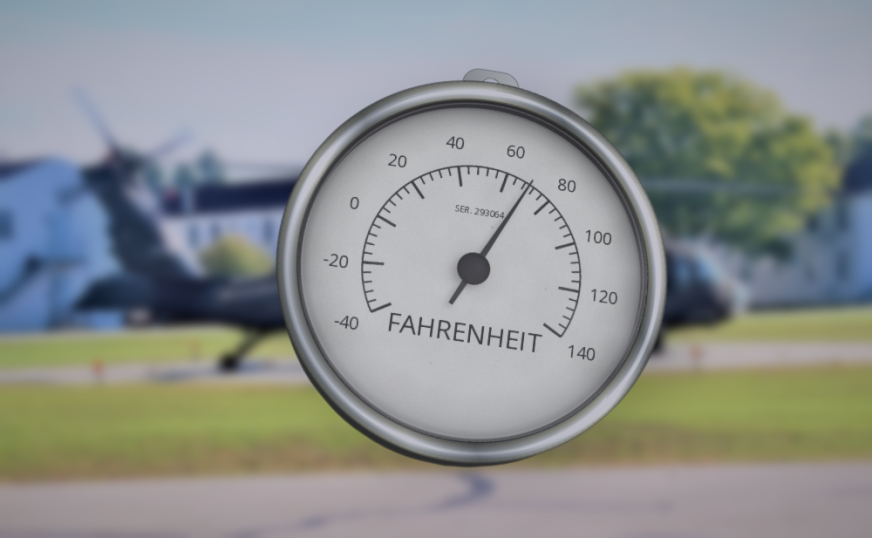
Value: **70** °F
